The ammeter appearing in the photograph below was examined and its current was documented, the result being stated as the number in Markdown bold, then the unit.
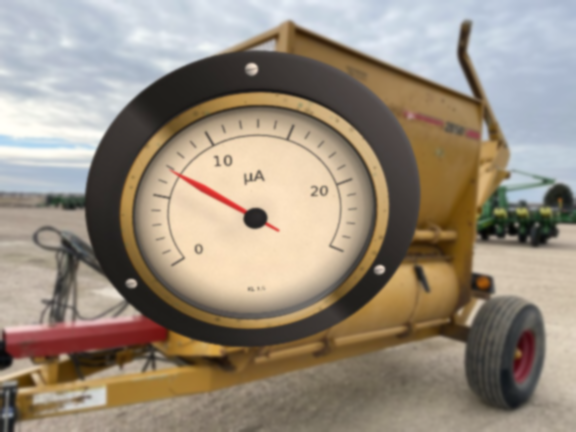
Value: **7** µA
